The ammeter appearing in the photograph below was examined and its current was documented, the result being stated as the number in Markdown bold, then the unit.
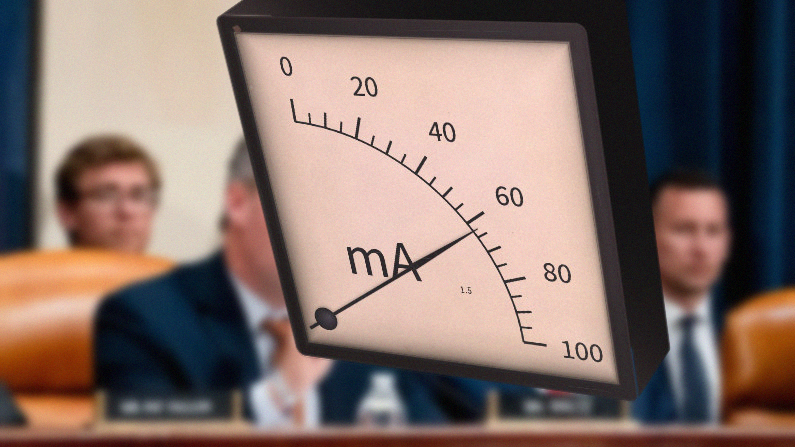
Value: **62.5** mA
